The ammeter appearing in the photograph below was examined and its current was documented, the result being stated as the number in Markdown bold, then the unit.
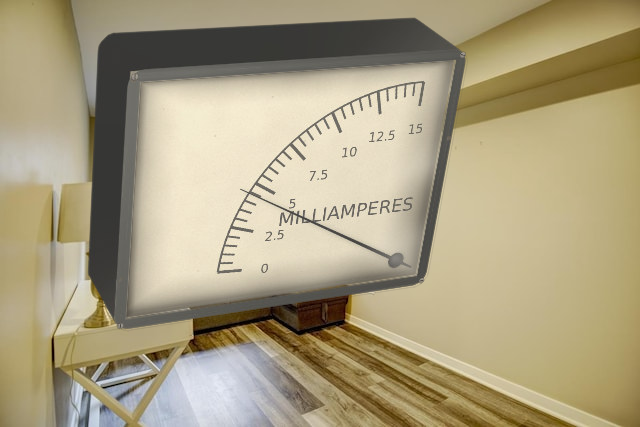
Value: **4.5** mA
